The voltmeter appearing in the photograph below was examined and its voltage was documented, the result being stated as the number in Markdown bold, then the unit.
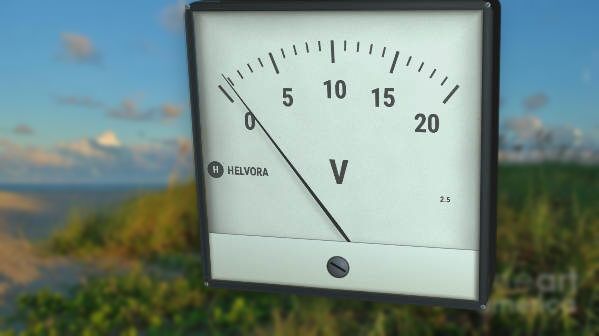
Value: **1** V
